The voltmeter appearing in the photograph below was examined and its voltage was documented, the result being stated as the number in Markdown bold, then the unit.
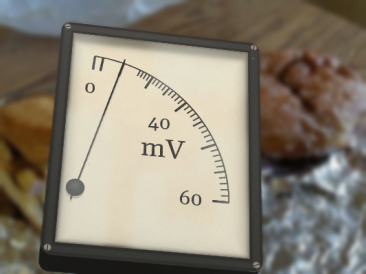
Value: **20** mV
